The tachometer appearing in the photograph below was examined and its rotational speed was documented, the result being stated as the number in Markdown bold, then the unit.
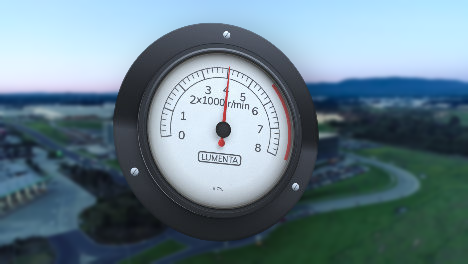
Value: **4000** rpm
